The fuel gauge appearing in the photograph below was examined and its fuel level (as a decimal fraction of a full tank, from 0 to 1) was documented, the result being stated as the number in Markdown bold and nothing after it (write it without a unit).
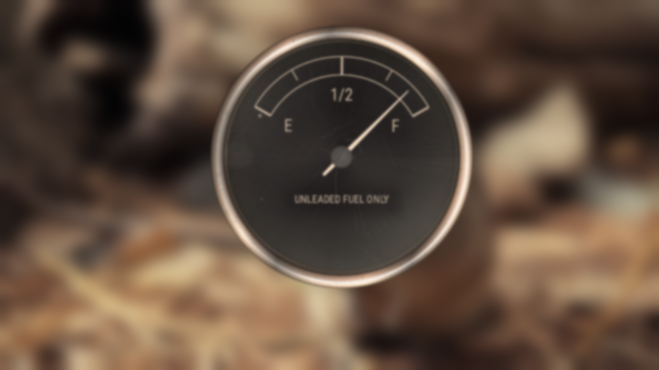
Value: **0.875**
